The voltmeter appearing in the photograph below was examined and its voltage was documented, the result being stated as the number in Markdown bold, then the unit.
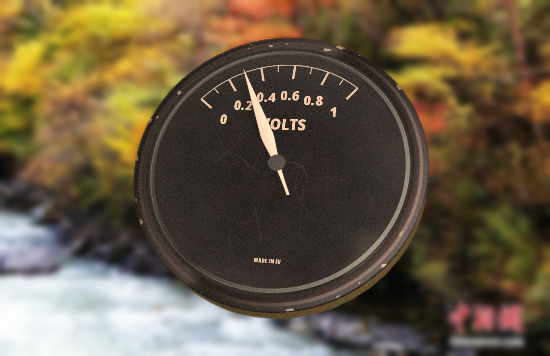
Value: **0.3** V
